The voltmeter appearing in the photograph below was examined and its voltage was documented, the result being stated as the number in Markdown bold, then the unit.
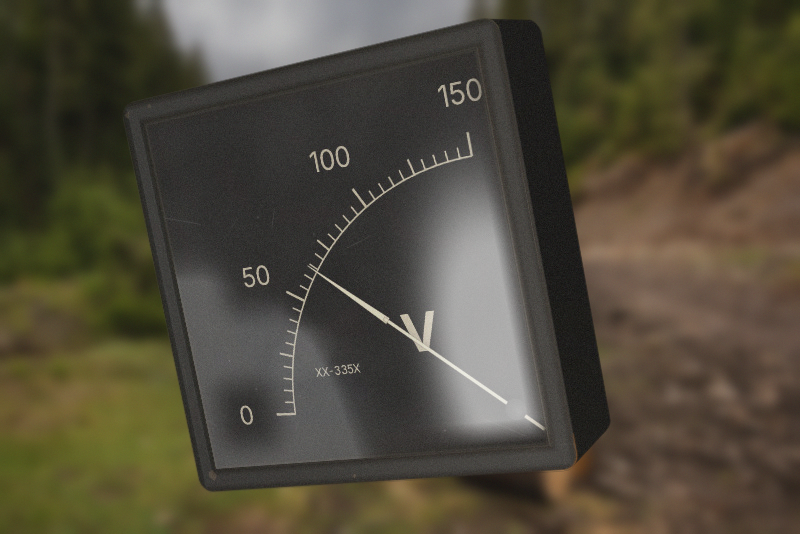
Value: **65** V
